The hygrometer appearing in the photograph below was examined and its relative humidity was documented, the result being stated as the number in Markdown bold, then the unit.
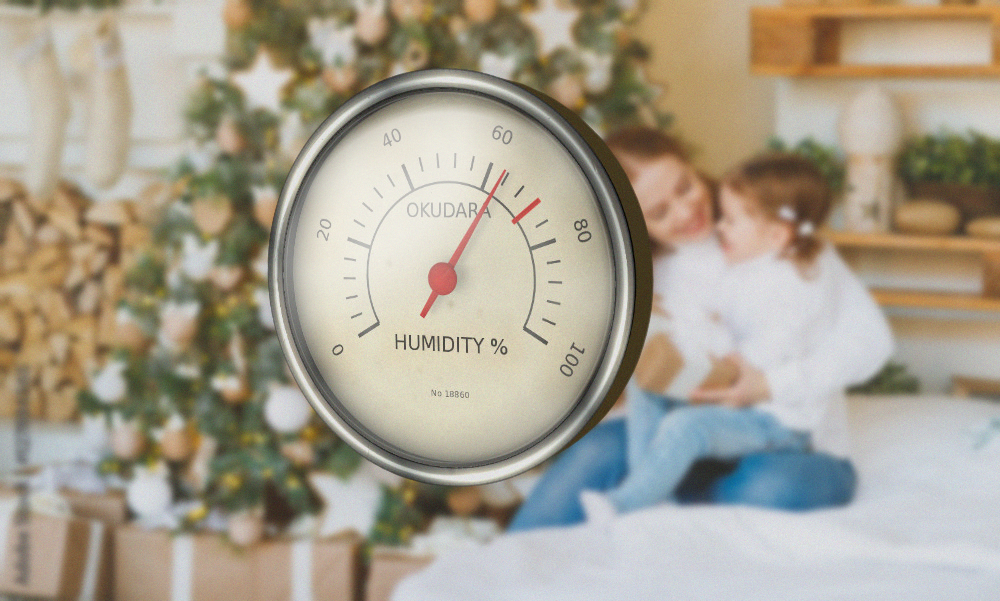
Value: **64** %
